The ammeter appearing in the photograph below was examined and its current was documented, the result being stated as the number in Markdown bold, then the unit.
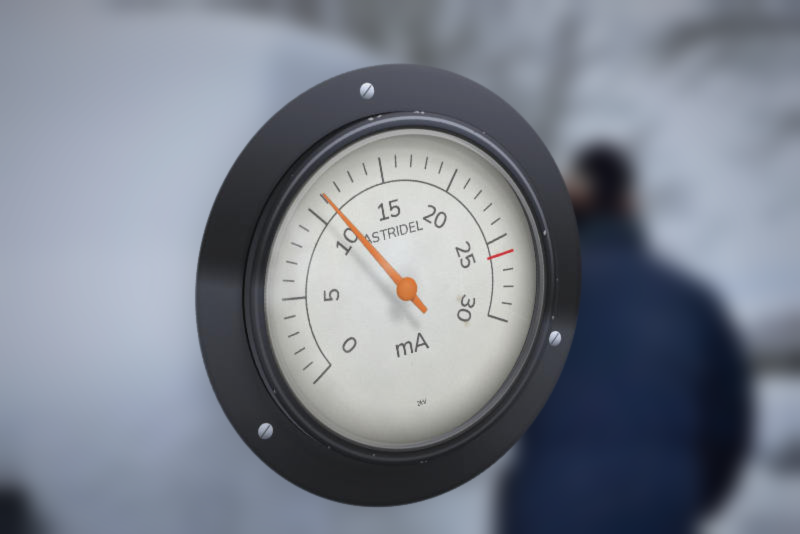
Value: **11** mA
